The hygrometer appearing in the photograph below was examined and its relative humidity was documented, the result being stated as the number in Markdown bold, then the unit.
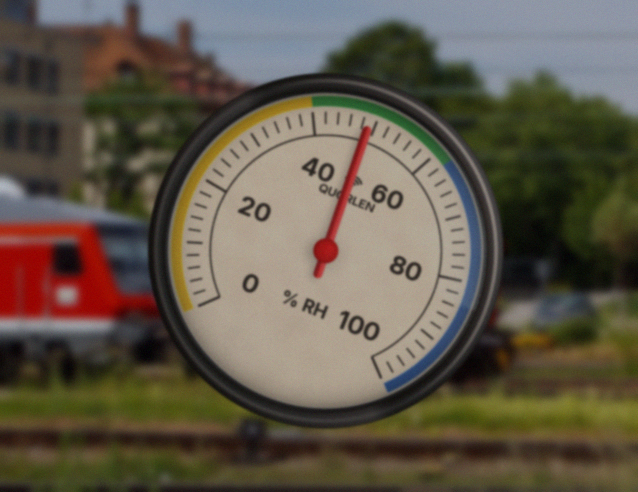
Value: **49** %
